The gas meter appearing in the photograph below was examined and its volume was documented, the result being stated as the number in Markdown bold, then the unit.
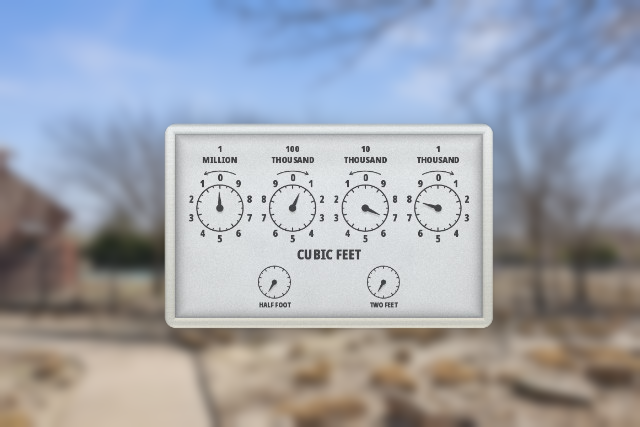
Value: **6800** ft³
